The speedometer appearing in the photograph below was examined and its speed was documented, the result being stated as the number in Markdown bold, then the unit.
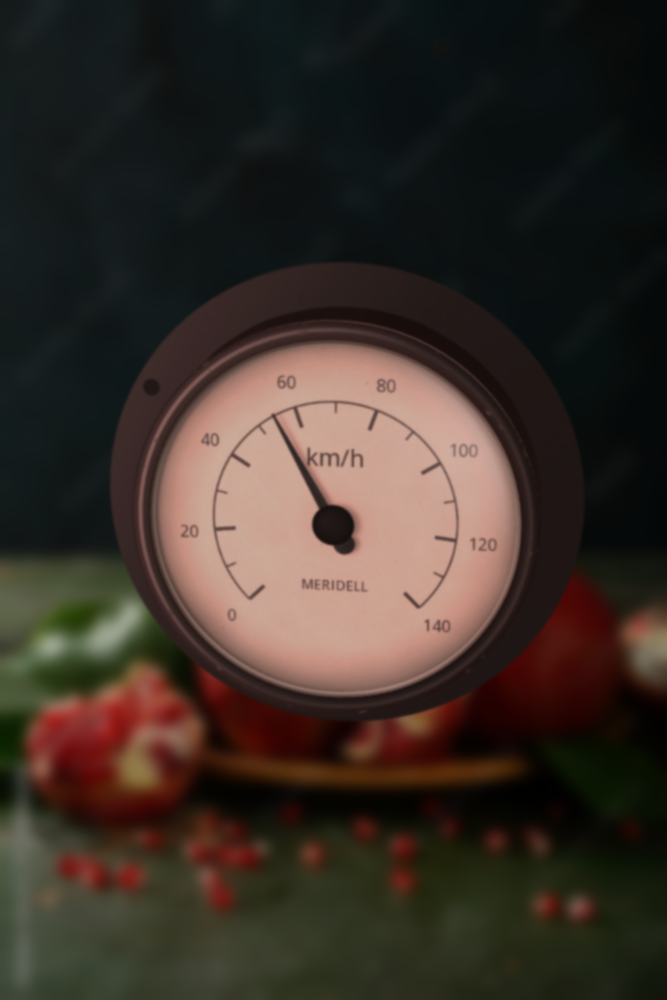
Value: **55** km/h
